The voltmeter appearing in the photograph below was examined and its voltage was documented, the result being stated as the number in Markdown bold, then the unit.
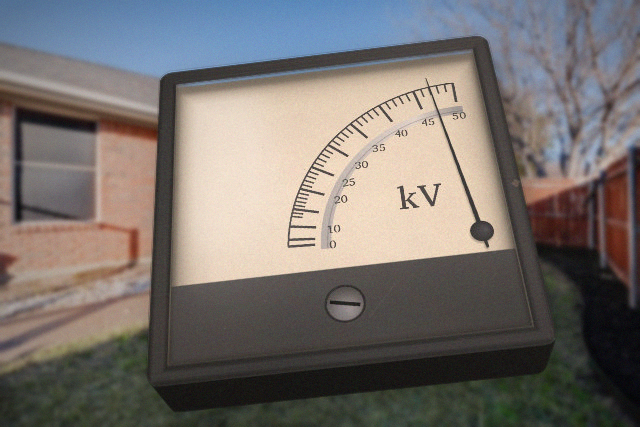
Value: **47** kV
